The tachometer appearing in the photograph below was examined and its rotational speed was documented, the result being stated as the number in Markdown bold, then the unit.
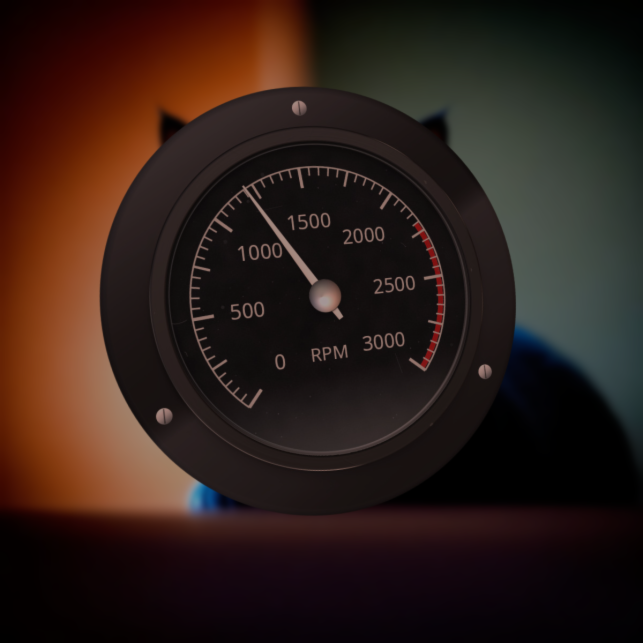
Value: **1200** rpm
